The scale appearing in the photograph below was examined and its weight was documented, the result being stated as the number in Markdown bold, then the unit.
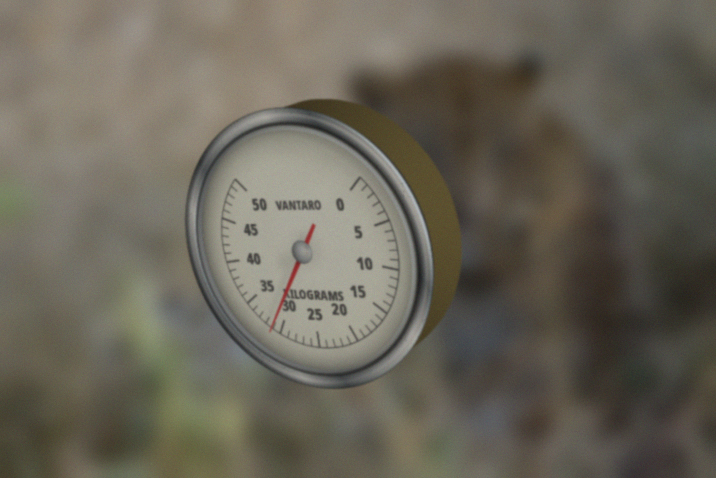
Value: **31** kg
